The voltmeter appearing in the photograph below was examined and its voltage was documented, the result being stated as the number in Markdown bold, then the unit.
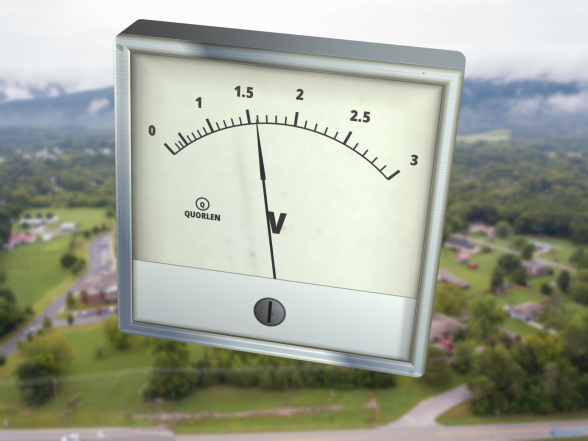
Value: **1.6** V
